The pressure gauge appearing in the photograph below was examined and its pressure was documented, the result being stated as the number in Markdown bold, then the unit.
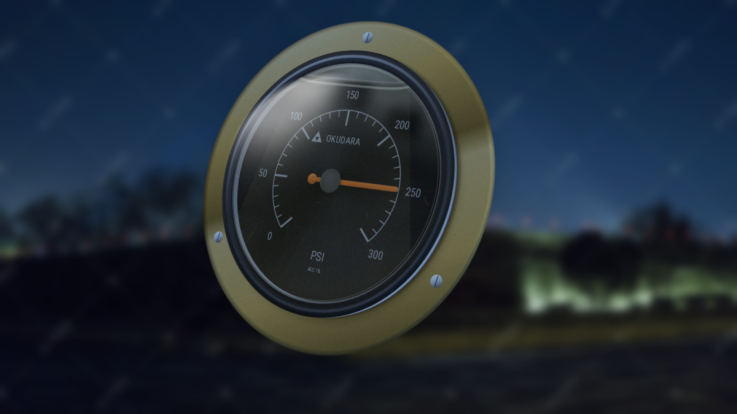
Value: **250** psi
